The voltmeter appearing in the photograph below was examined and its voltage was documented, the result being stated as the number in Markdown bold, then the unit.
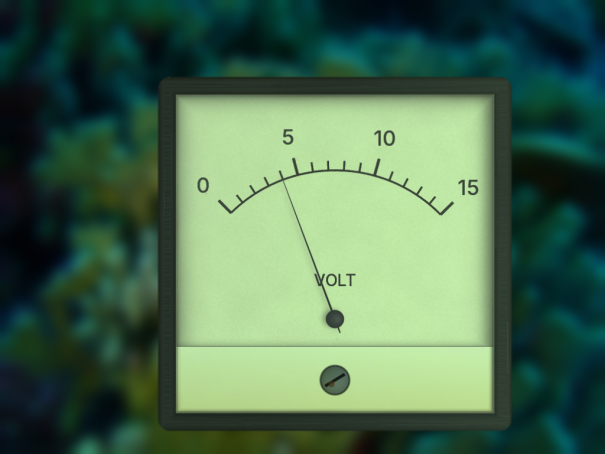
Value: **4** V
